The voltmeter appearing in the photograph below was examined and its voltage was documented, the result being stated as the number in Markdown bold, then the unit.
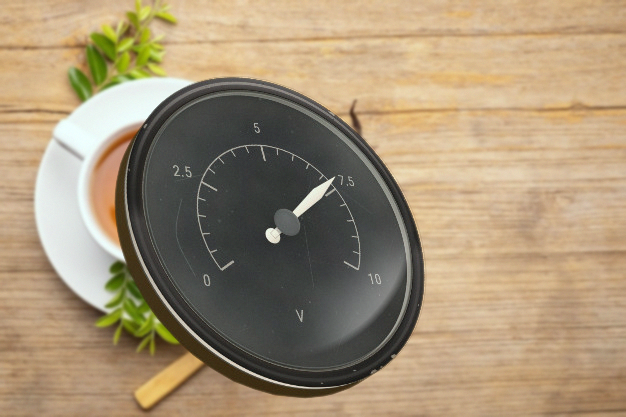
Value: **7.25** V
